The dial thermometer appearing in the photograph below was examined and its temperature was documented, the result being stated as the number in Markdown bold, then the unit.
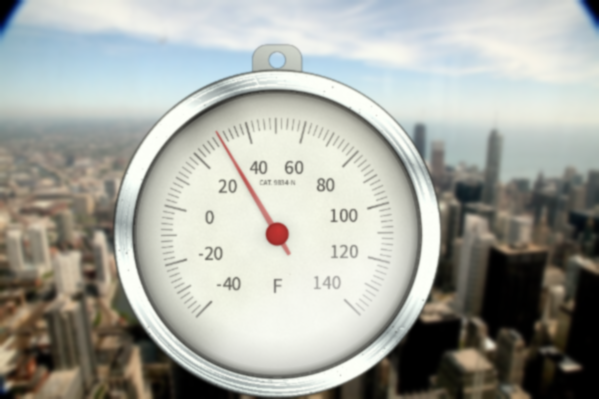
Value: **30** °F
